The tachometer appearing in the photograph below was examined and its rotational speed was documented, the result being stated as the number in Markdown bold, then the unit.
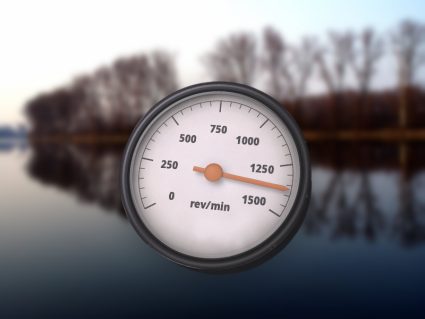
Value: **1375** rpm
